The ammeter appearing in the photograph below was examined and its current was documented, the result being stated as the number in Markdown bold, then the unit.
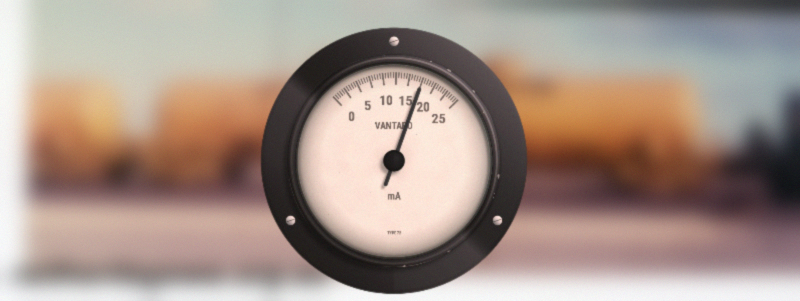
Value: **17.5** mA
